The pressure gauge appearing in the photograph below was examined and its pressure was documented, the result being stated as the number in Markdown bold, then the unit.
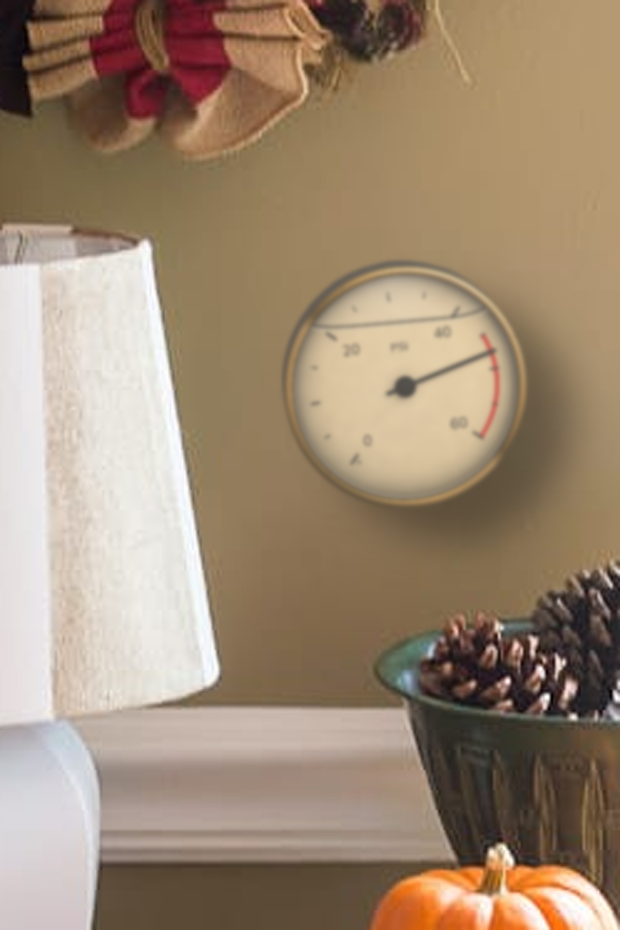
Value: **47.5** psi
